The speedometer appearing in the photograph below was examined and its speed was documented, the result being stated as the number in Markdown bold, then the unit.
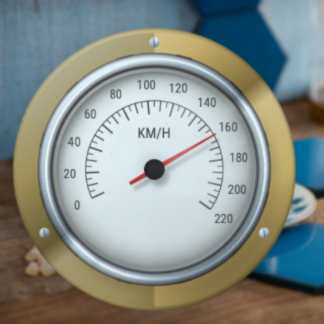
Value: **160** km/h
